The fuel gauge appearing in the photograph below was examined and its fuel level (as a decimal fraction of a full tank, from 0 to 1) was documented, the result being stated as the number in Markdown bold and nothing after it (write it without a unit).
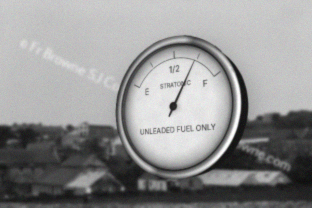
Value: **0.75**
